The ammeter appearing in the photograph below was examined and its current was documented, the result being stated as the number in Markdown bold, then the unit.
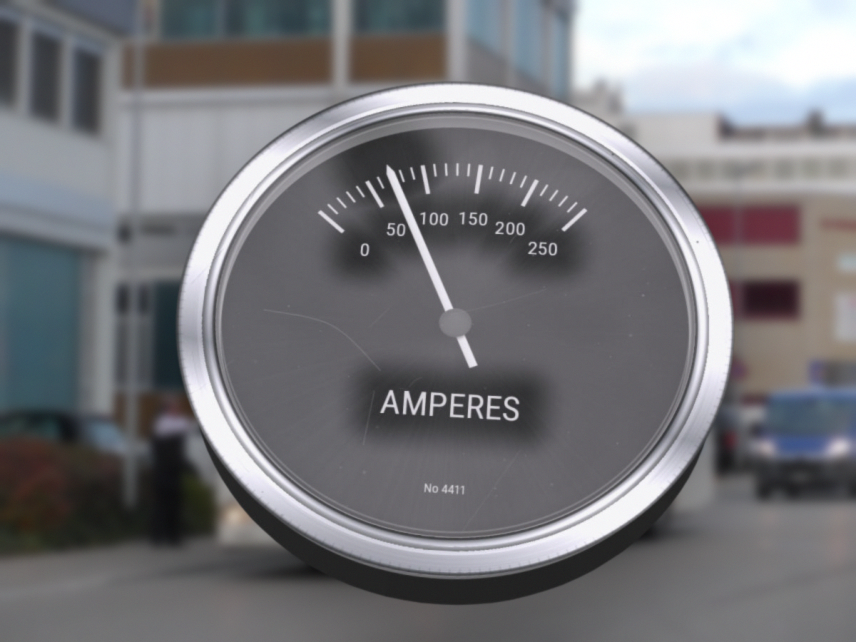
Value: **70** A
